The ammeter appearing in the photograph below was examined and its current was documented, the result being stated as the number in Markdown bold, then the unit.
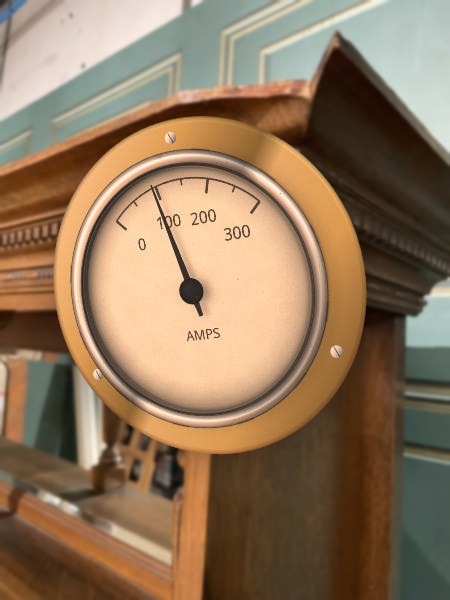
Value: **100** A
